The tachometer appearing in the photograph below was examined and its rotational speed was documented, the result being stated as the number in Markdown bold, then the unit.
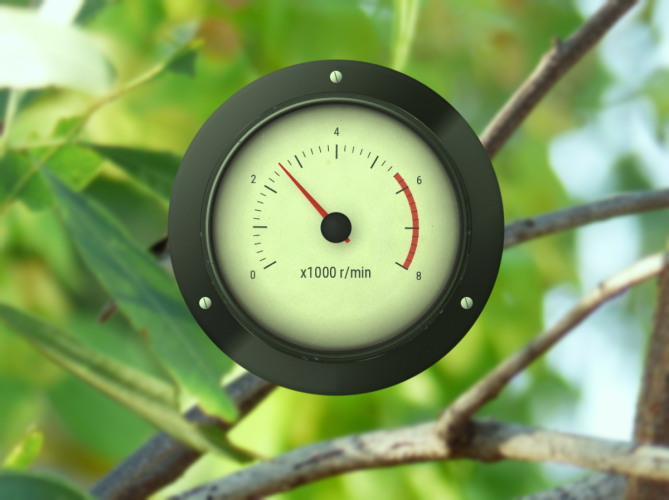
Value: **2600** rpm
